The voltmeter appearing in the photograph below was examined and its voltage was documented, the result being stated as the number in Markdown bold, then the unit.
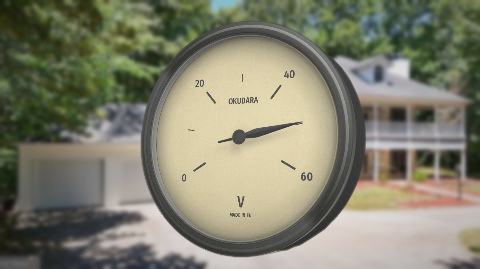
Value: **50** V
